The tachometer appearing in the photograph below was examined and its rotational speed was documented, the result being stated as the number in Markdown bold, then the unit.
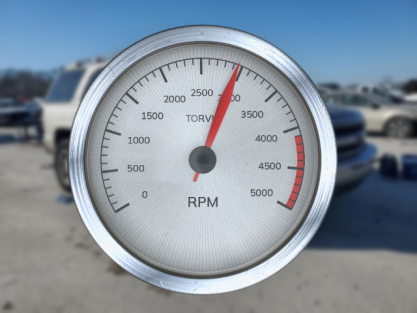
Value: **2950** rpm
